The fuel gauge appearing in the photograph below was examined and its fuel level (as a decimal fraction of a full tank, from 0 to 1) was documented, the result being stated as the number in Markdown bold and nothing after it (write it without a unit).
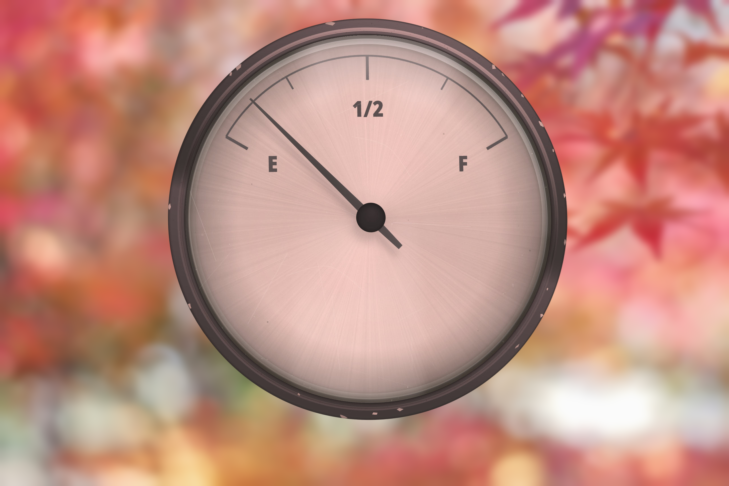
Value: **0.125**
